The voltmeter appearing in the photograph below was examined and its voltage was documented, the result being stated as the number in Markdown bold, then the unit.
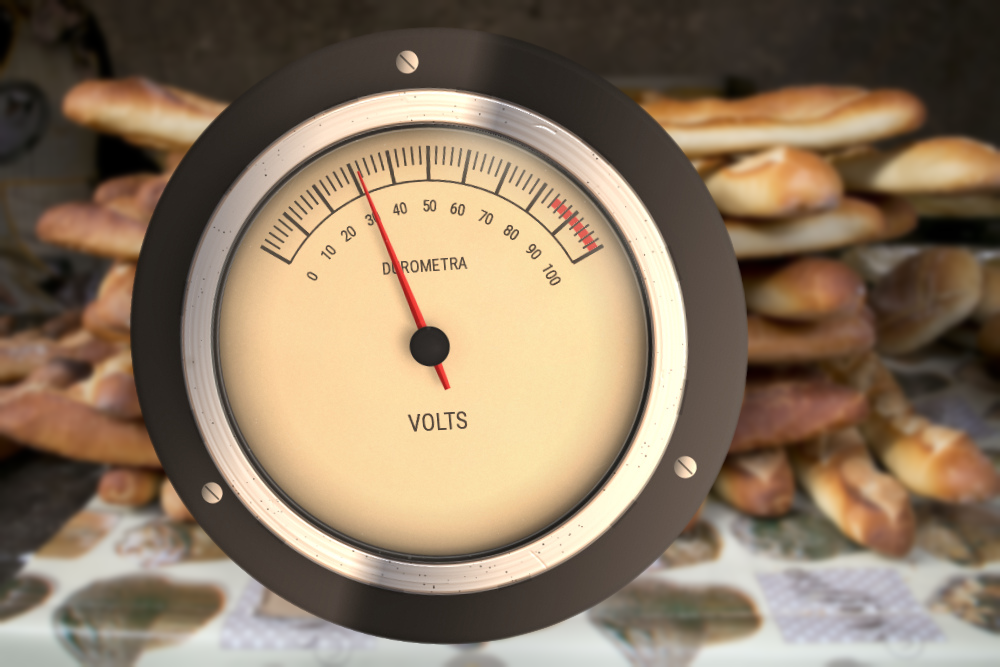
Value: **32** V
